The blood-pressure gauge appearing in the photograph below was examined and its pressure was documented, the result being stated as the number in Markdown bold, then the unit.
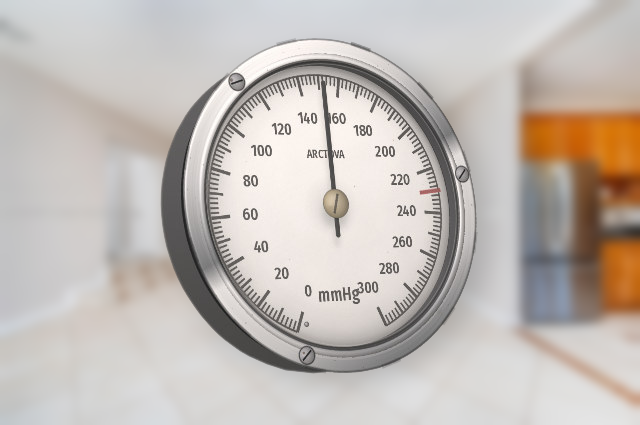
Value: **150** mmHg
